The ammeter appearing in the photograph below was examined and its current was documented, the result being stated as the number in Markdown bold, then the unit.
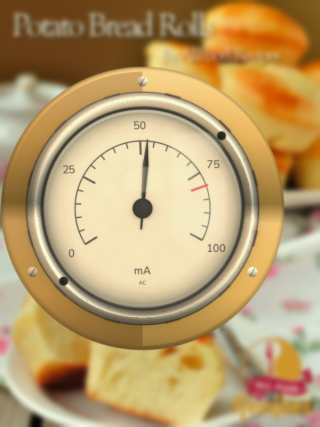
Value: **52.5** mA
